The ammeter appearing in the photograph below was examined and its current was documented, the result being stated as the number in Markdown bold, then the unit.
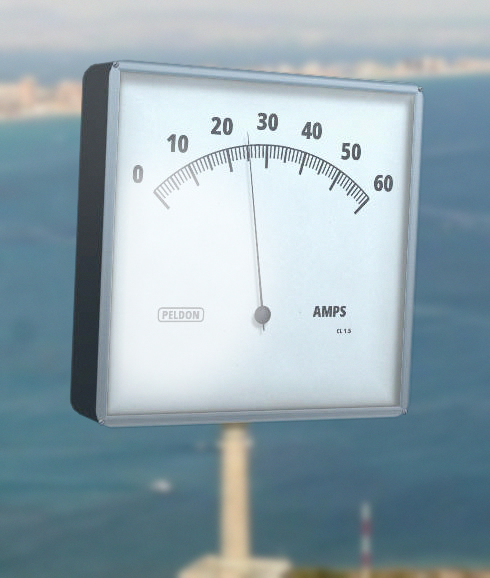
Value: **25** A
